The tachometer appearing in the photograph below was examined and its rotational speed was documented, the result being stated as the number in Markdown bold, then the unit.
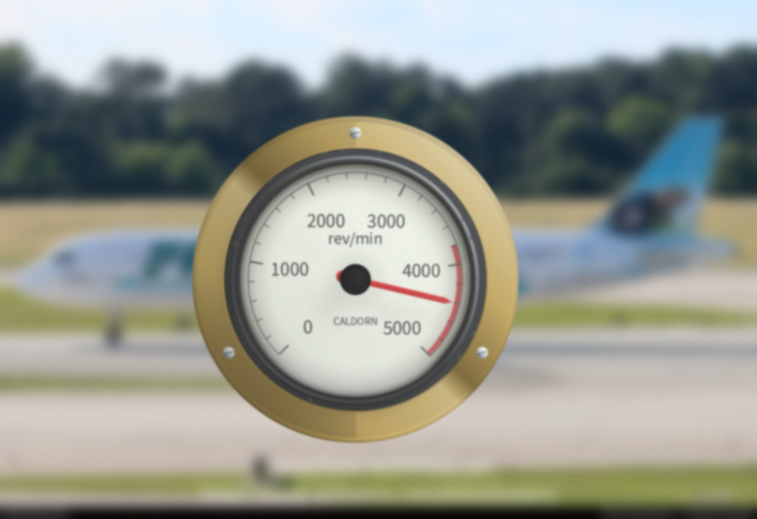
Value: **4400** rpm
